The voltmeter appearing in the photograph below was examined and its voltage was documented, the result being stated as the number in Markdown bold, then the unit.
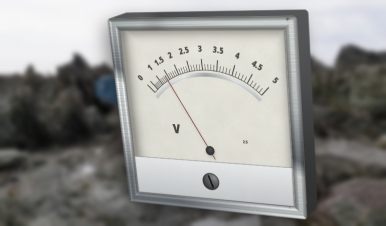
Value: **1.5** V
